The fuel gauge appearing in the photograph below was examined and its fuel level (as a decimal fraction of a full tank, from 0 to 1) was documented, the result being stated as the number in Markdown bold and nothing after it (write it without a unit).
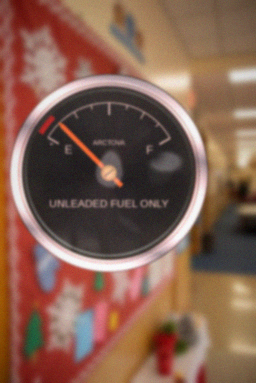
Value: **0.125**
